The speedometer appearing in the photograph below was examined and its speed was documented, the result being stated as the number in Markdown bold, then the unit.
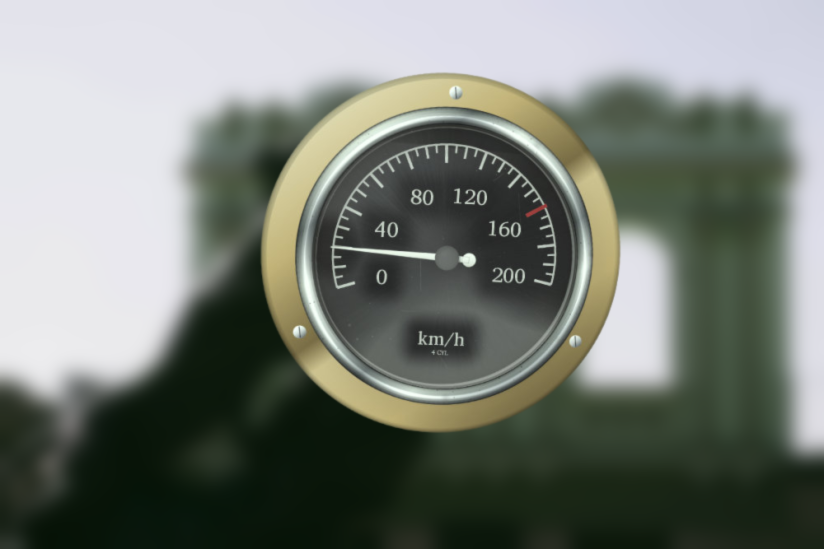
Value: **20** km/h
